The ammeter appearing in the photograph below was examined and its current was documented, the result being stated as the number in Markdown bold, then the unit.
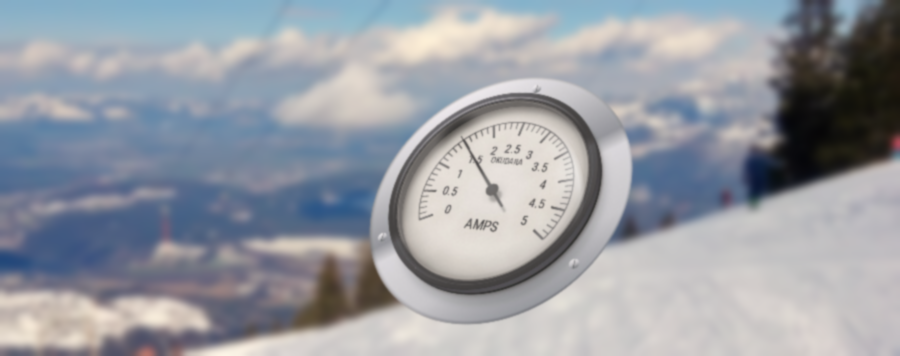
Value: **1.5** A
